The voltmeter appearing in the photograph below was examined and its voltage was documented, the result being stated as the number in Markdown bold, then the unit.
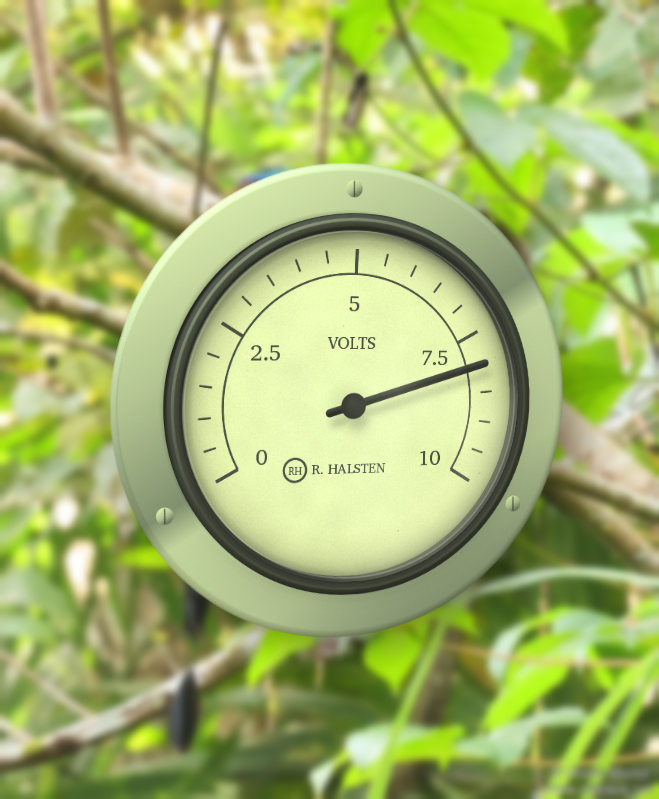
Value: **8** V
